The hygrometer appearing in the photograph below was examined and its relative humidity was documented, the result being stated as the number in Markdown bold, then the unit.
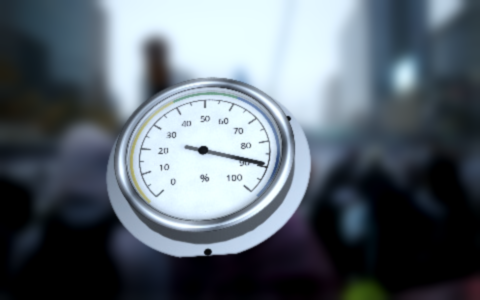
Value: **90** %
